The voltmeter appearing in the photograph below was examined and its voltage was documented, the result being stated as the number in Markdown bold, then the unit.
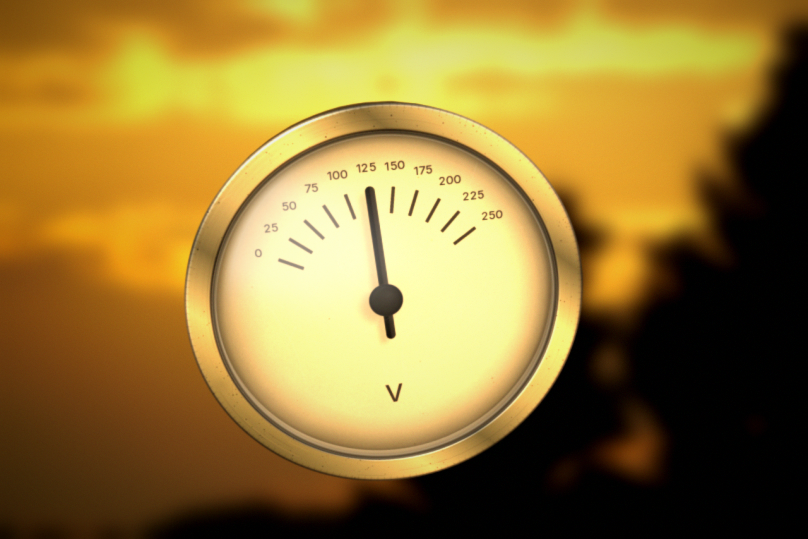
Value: **125** V
